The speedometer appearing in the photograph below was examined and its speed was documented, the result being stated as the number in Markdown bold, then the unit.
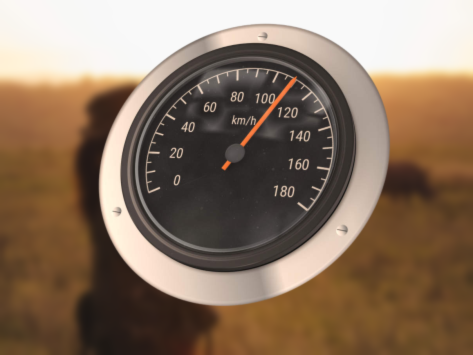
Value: **110** km/h
